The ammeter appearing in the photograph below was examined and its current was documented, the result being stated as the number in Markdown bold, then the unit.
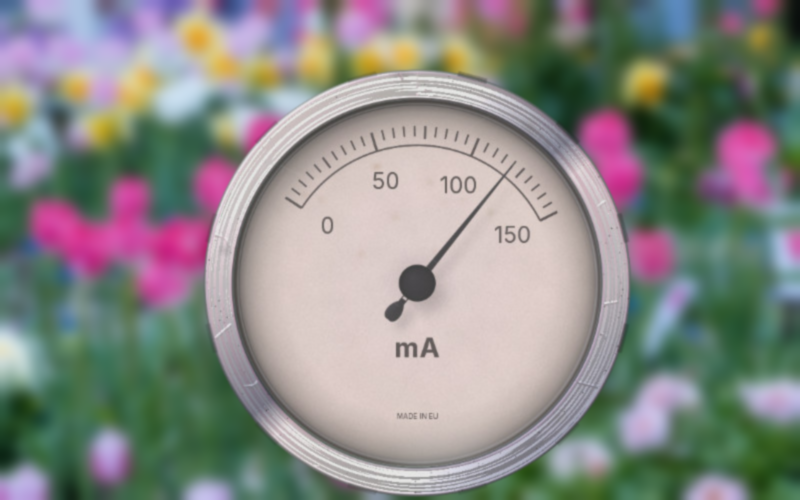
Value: **120** mA
